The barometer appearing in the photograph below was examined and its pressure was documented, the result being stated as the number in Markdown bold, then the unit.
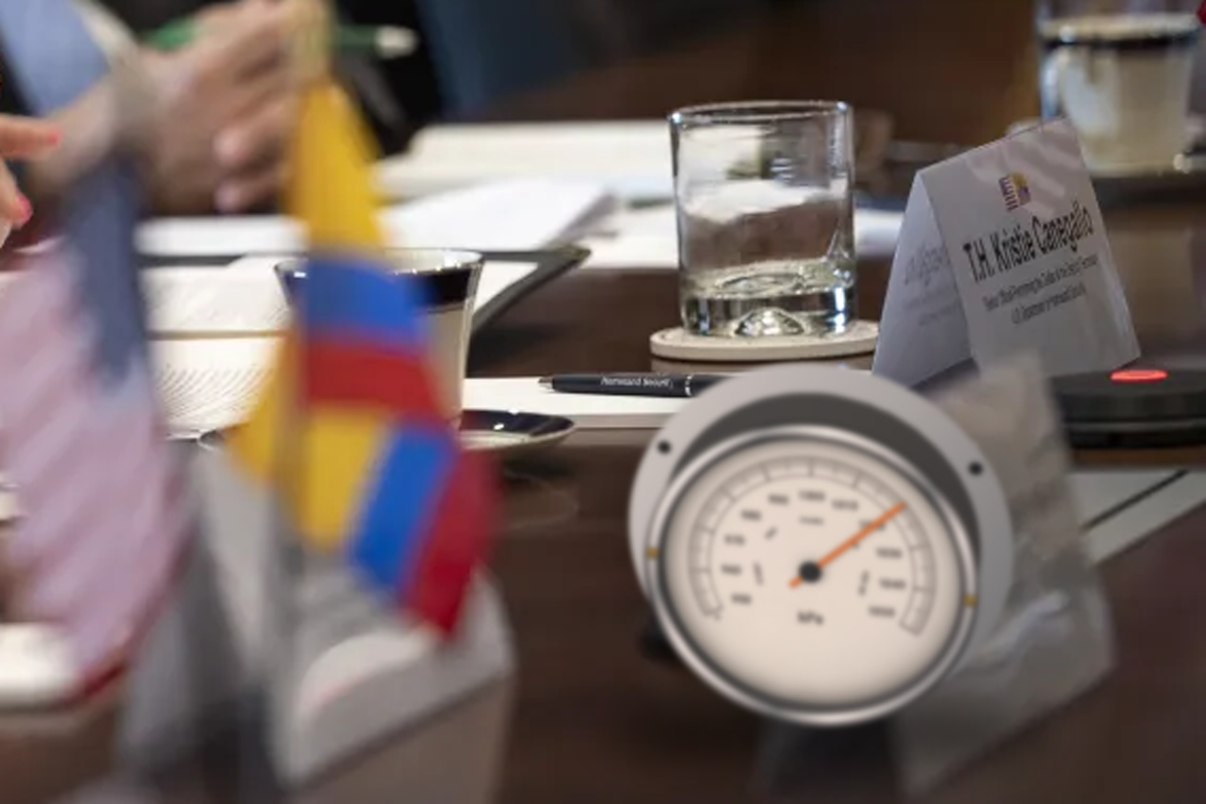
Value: **1020** hPa
